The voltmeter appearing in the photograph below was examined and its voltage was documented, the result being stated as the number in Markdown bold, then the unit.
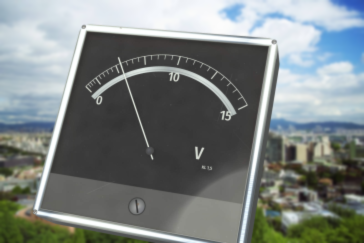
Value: **5.5** V
